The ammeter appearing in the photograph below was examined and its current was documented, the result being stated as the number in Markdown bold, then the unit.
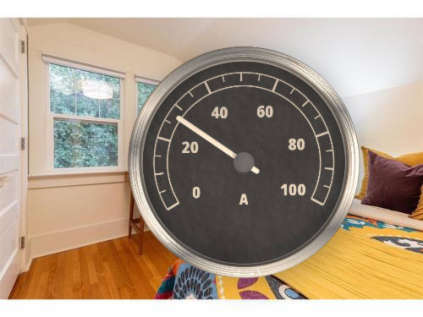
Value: **27.5** A
